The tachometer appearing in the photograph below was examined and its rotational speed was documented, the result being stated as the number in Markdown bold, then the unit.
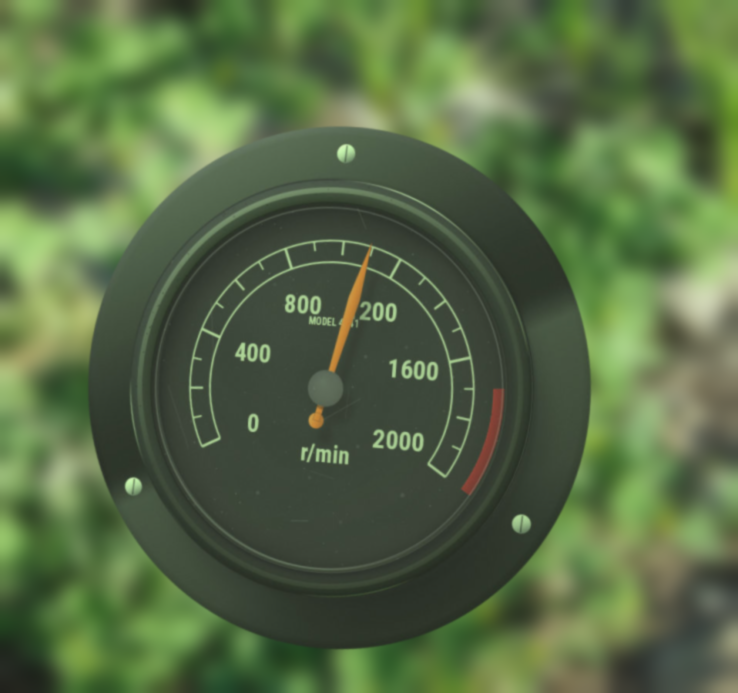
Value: **1100** rpm
